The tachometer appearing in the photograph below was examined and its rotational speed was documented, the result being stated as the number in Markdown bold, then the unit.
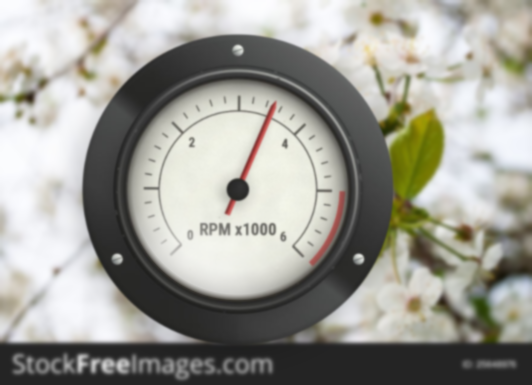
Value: **3500** rpm
